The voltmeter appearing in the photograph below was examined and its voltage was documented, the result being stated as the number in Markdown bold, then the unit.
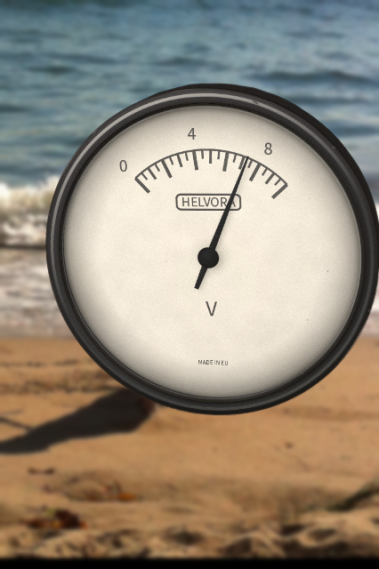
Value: **7.25** V
